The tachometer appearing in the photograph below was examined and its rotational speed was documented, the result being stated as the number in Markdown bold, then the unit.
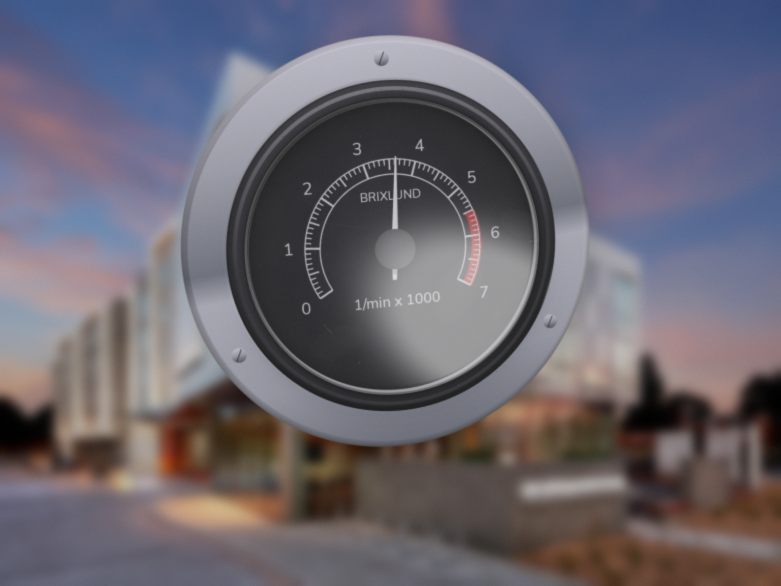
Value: **3600** rpm
